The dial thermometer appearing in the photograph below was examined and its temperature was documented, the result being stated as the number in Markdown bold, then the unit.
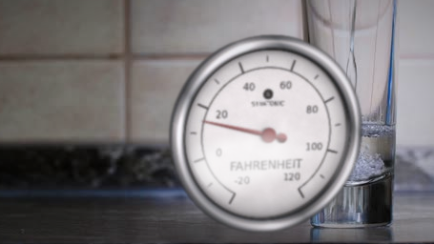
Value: **15** °F
